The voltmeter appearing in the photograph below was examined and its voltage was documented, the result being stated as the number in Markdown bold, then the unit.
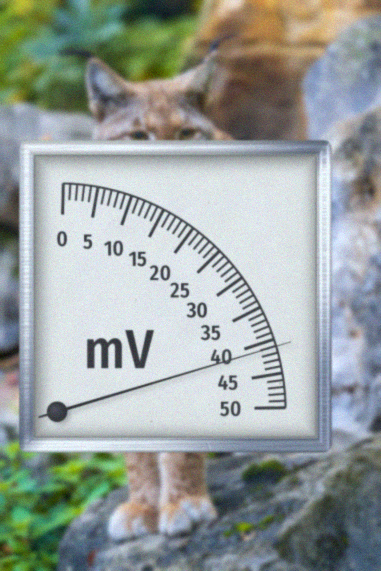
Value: **41** mV
